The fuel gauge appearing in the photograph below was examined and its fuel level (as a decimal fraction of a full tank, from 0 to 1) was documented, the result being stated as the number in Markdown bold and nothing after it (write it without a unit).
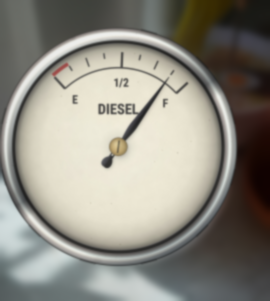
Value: **0.875**
